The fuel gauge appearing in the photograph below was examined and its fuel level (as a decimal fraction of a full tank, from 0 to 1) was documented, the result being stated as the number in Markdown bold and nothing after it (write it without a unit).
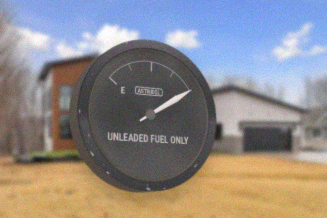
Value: **1**
